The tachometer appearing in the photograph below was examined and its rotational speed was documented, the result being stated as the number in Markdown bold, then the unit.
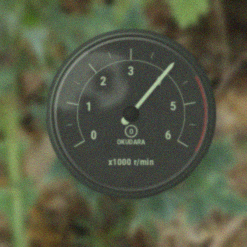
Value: **4000** rpm
